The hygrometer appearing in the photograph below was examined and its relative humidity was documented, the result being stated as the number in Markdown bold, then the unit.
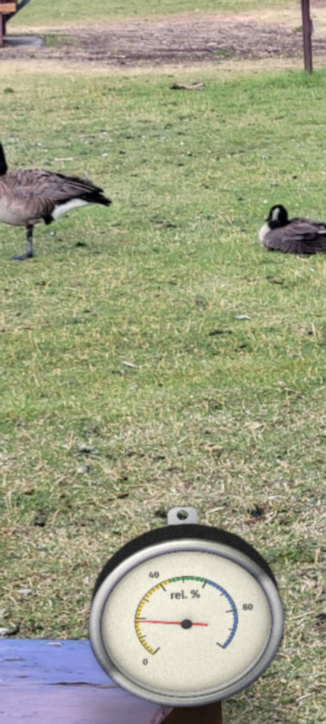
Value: **20** %
